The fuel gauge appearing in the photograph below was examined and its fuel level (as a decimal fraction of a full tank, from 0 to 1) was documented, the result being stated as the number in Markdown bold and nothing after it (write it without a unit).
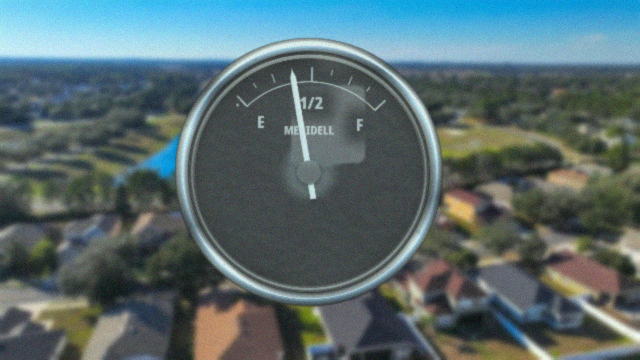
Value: **0.375**
